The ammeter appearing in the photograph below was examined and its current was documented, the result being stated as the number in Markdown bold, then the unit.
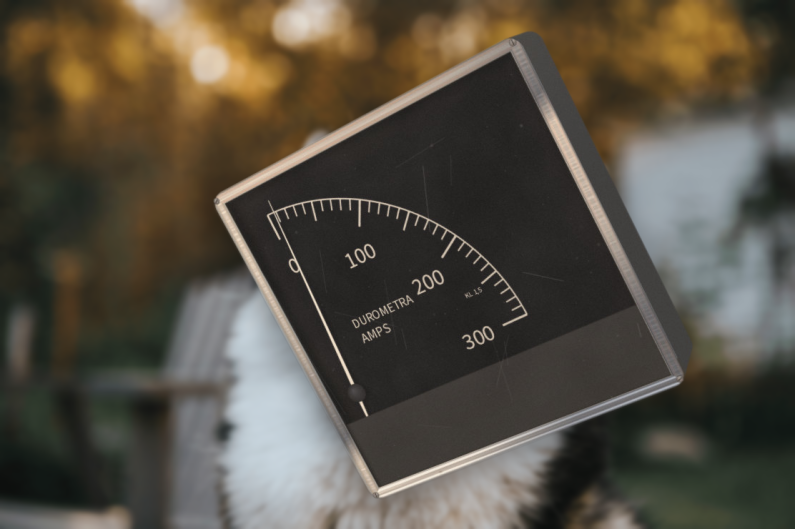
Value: **10** A
